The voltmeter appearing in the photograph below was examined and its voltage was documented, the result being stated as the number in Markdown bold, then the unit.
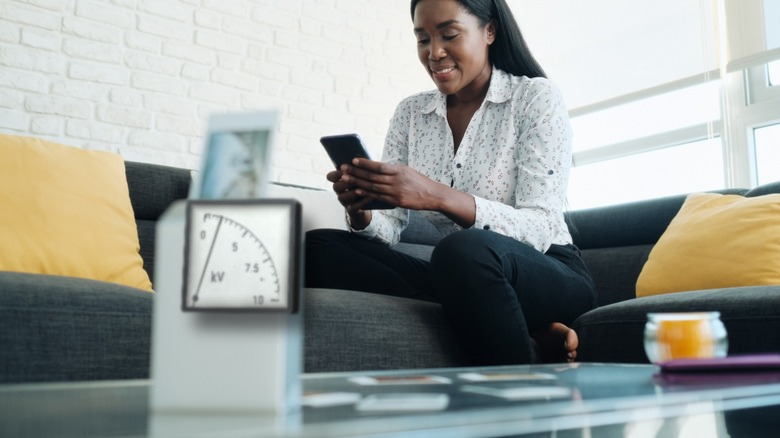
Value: **2.5** kV
